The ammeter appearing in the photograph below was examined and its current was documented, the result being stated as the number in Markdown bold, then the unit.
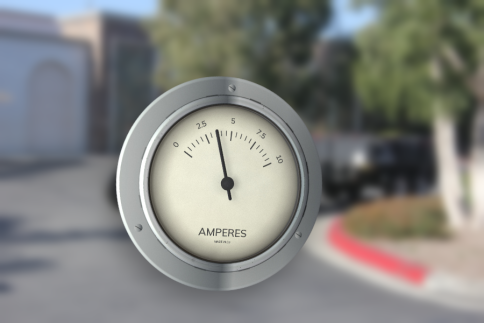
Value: **3.5** A
